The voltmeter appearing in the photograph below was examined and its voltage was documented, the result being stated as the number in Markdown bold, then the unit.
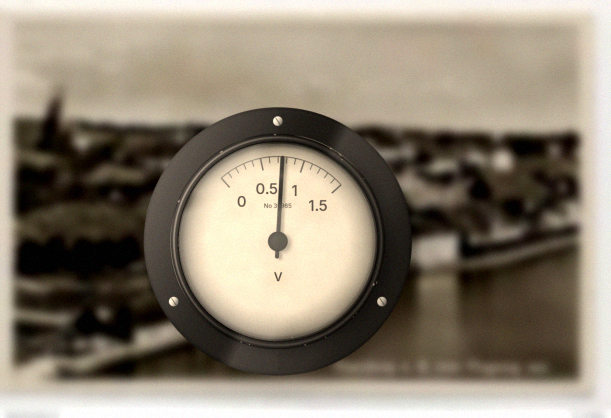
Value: **0.75** V
